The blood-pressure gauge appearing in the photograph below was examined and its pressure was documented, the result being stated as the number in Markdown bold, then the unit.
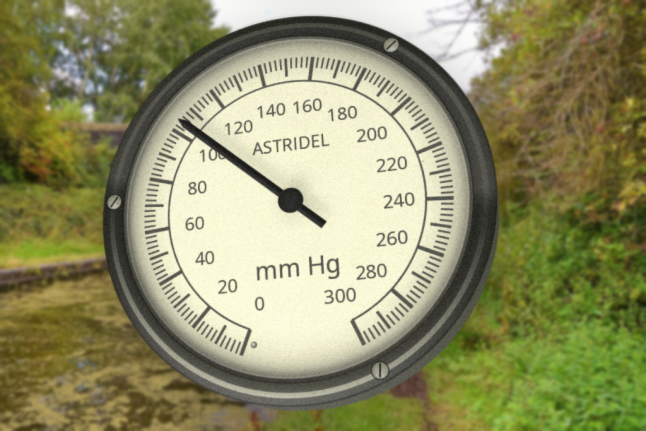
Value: **104** mmHg
